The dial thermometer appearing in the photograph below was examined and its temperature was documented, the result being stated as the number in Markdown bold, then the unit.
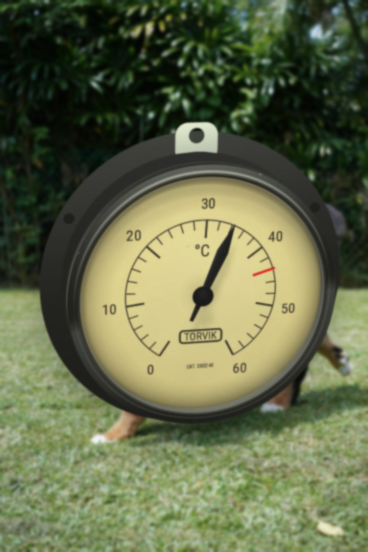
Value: **34** °C
